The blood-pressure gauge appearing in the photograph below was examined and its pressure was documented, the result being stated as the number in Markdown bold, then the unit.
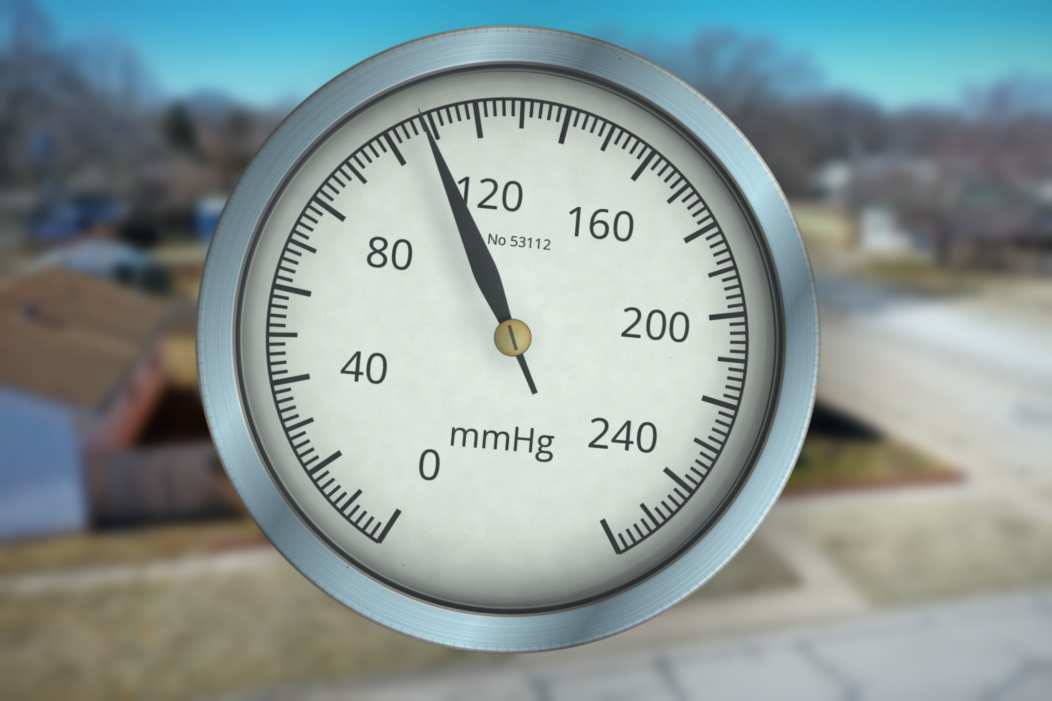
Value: **108** mmHg
